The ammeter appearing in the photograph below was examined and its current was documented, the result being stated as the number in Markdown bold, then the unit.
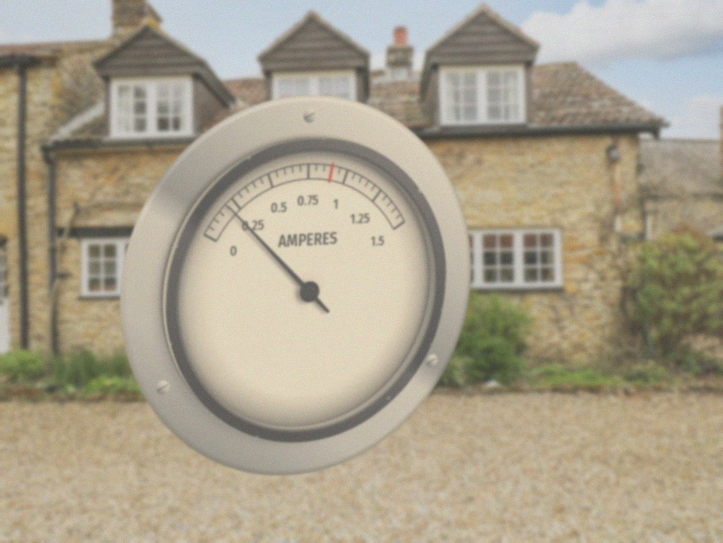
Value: **0.2** A
